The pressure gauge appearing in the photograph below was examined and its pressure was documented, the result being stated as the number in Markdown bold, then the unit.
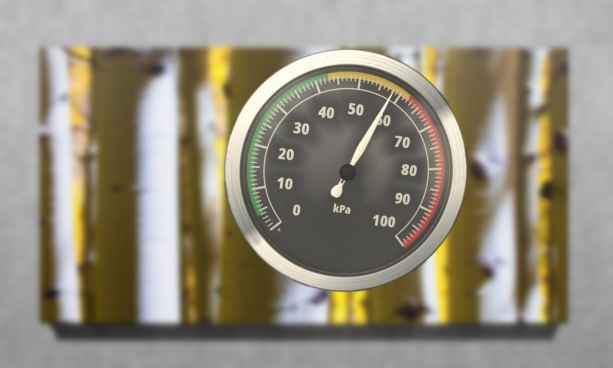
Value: **58** kPa
